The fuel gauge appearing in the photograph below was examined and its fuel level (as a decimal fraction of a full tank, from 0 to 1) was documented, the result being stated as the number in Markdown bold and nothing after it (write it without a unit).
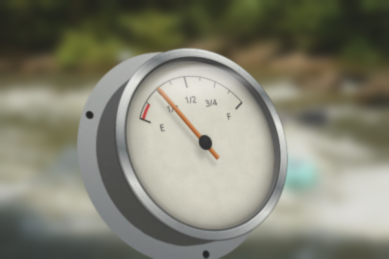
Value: **0.25**
